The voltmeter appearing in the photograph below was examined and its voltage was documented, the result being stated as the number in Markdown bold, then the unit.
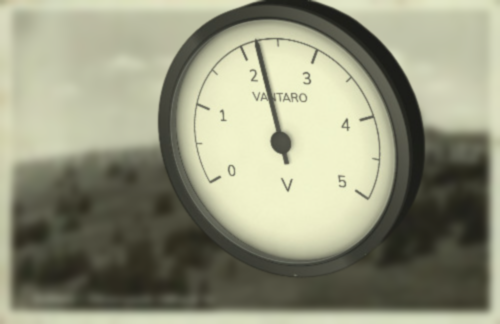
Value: **2.25** V
